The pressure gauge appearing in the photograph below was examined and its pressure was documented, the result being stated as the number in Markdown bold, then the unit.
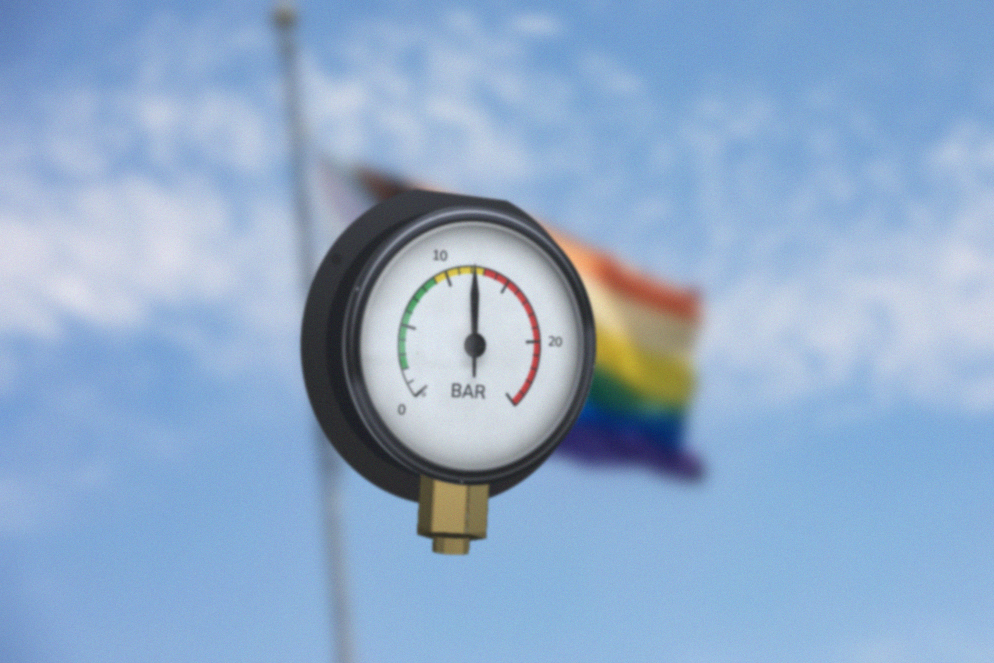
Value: **12** bar
